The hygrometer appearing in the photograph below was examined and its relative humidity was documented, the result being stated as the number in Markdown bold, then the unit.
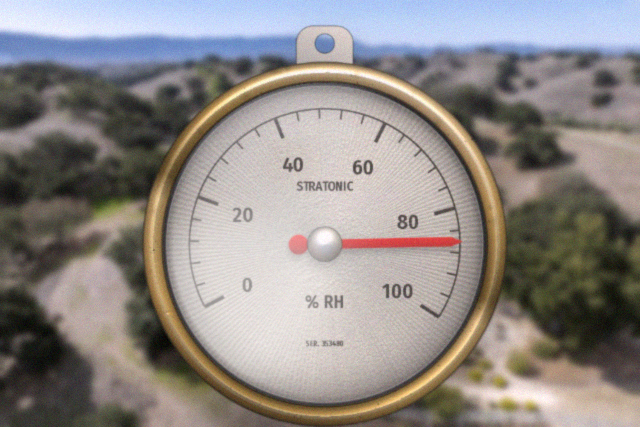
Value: **86** %
